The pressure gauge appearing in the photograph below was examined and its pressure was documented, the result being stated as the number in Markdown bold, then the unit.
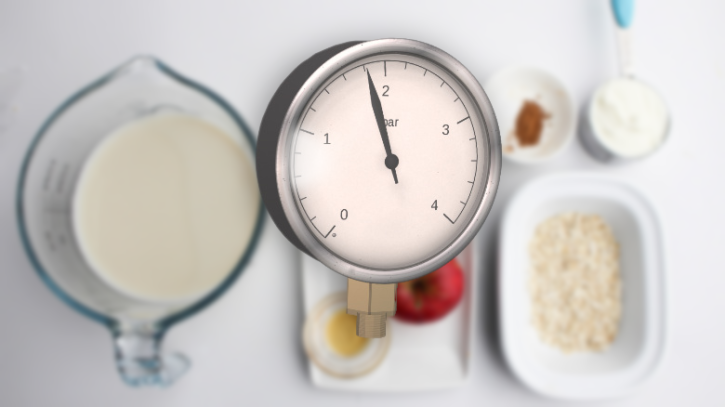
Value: **1.8** bar
